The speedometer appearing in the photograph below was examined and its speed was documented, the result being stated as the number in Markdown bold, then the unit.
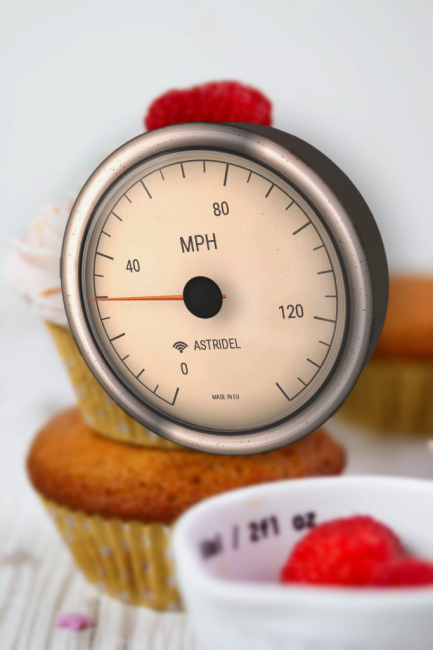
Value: **30** mph
